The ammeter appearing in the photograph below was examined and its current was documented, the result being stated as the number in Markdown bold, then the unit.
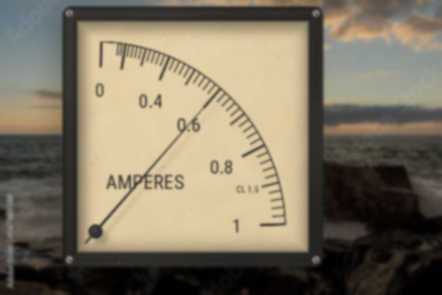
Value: **0.6** A
